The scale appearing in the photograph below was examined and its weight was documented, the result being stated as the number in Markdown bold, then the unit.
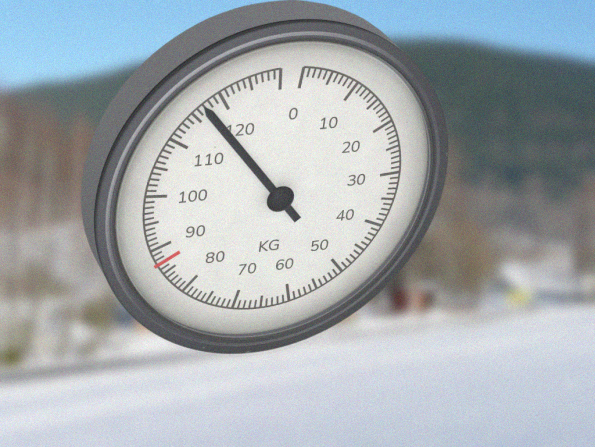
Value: **117** kg
